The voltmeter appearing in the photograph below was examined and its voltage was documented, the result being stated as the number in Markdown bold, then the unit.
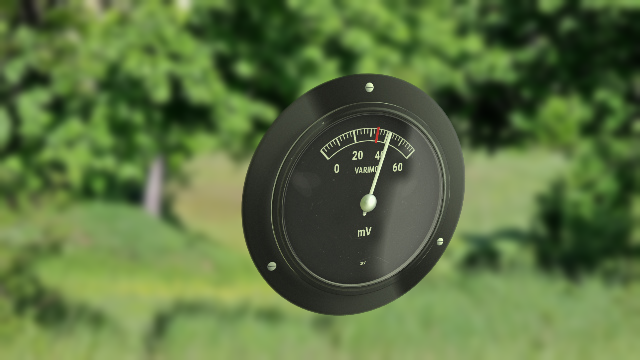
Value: **40** mV
